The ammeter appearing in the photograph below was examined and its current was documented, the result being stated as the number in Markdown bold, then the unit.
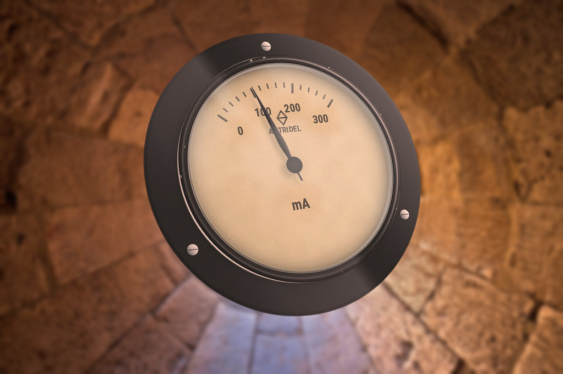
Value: **100** mA
